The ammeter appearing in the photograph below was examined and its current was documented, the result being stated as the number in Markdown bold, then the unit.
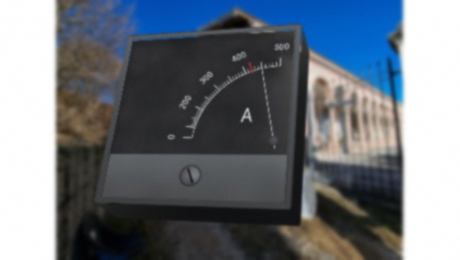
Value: **450** A
